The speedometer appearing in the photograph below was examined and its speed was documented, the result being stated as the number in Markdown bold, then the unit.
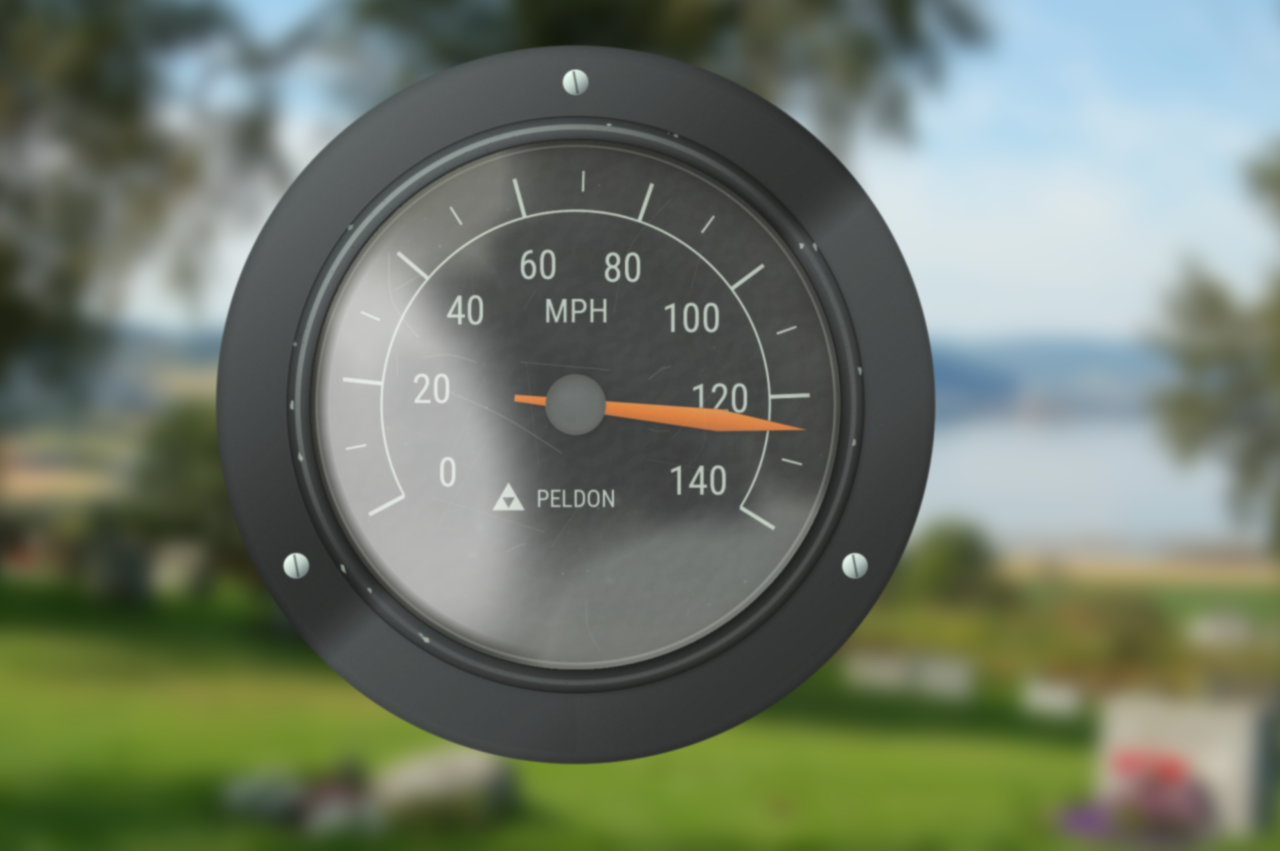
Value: **125** mph
